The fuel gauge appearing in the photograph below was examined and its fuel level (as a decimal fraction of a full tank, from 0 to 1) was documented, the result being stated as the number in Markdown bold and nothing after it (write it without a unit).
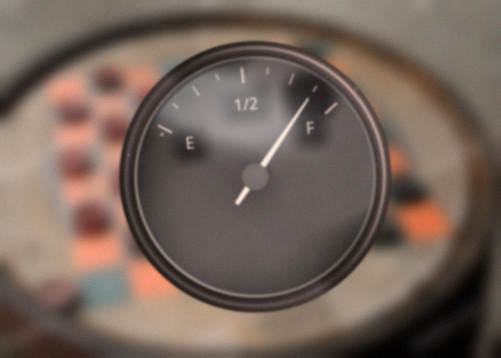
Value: **0.875**
